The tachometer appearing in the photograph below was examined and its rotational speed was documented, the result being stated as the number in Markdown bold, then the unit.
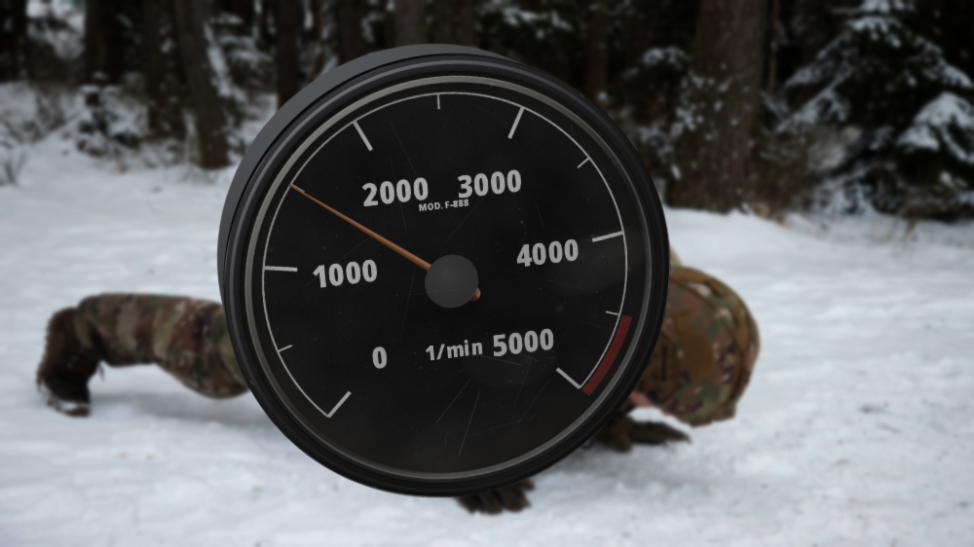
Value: **1500** rpm
